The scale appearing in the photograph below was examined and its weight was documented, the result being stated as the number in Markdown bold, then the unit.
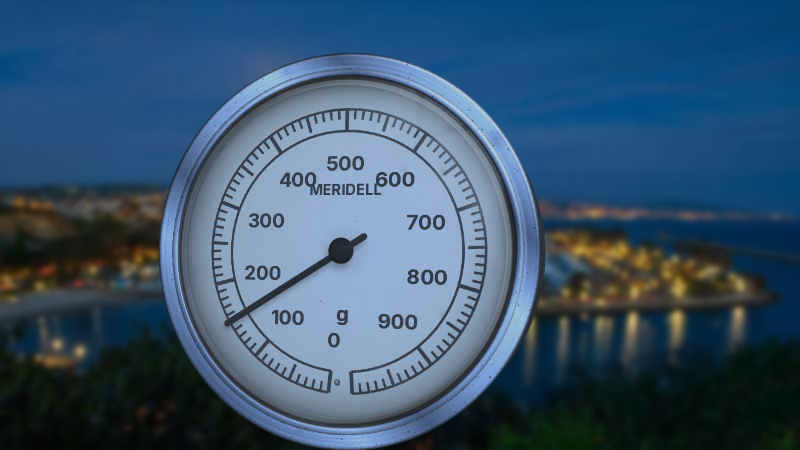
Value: **150** g
